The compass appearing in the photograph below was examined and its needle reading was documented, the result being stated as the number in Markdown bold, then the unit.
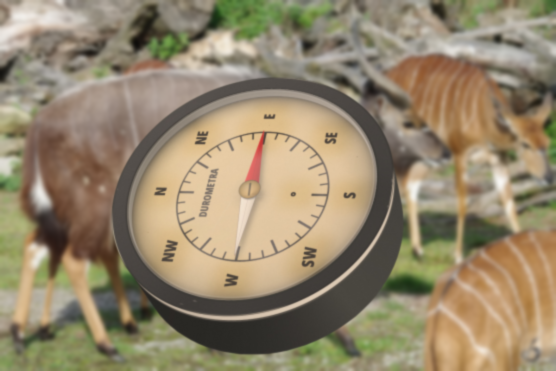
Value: **90** °
